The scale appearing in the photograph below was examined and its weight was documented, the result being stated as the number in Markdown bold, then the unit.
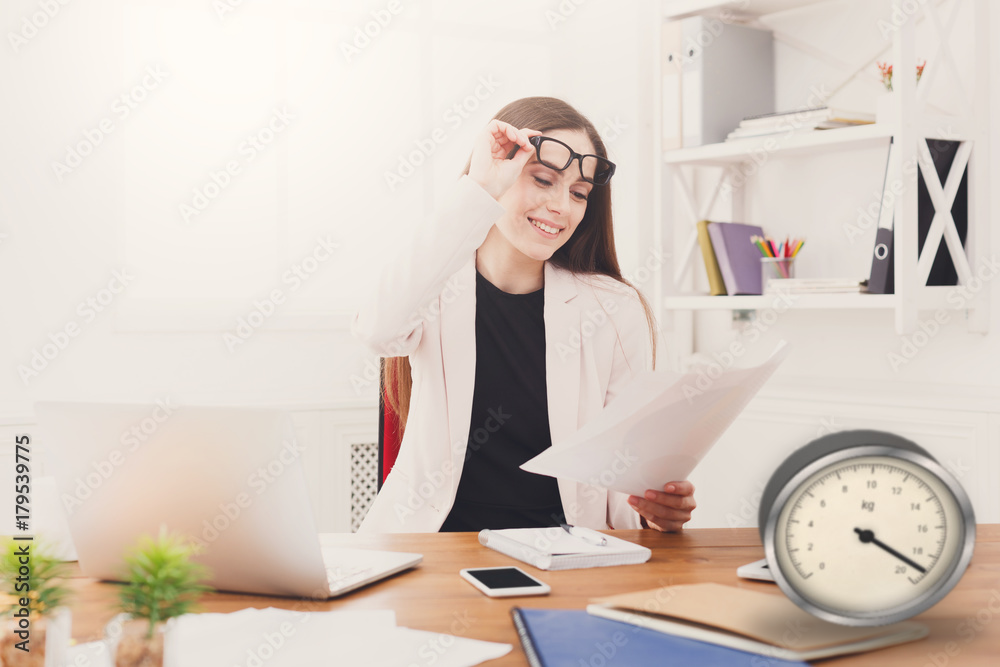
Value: **19** kg
